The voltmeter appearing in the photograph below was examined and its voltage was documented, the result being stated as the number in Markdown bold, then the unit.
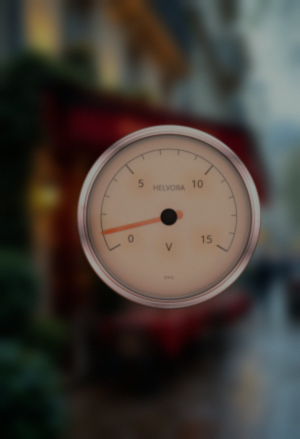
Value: **1** V
